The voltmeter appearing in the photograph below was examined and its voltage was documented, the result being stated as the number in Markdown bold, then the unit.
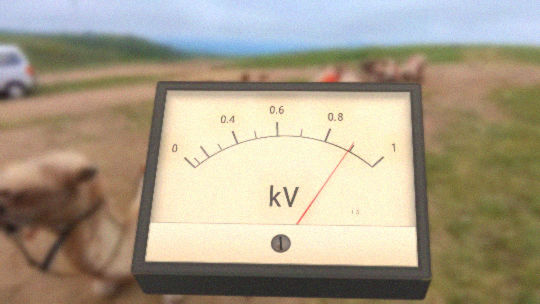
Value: **0.9** kV
